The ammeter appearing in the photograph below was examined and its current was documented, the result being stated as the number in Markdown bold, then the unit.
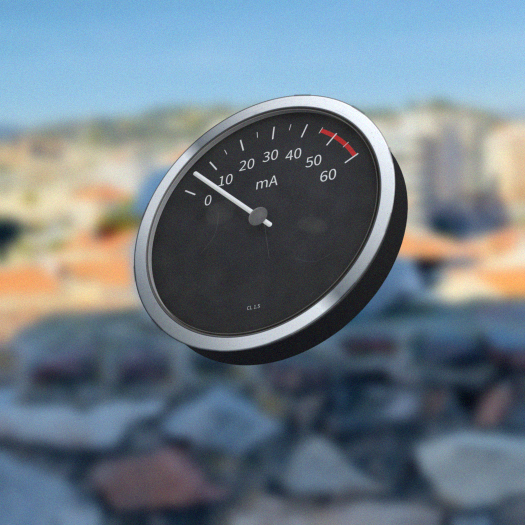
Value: **5** mA
